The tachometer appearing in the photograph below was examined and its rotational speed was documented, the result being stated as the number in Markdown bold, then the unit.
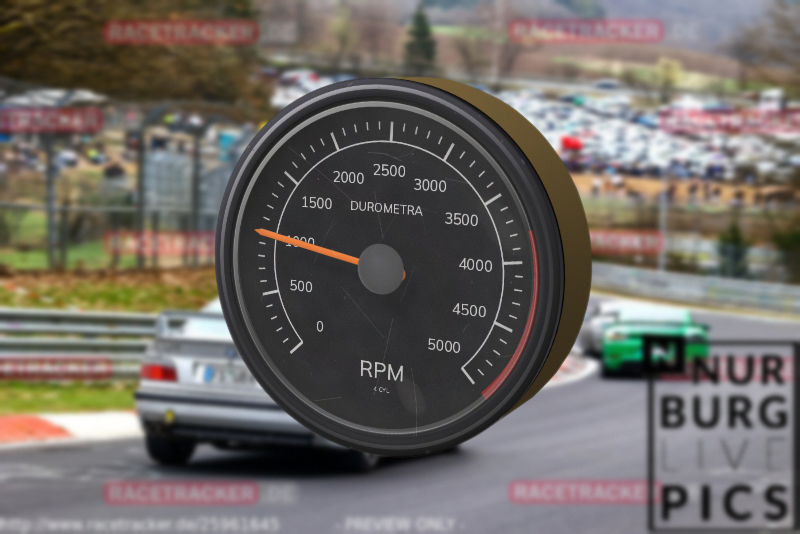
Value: **1000** rpm
